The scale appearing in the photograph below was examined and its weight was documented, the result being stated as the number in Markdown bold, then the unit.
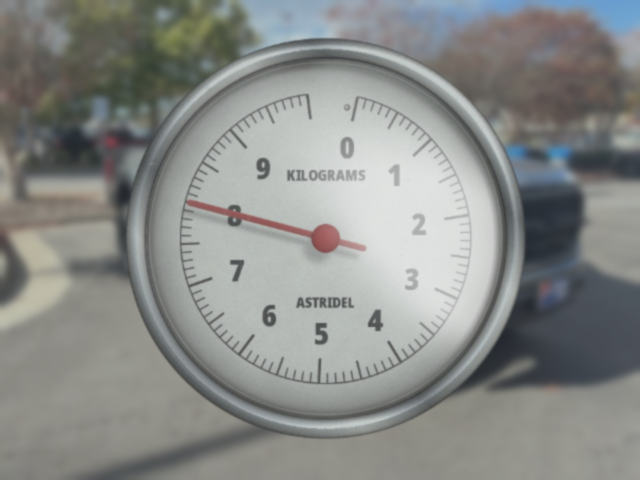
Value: **8** kg
